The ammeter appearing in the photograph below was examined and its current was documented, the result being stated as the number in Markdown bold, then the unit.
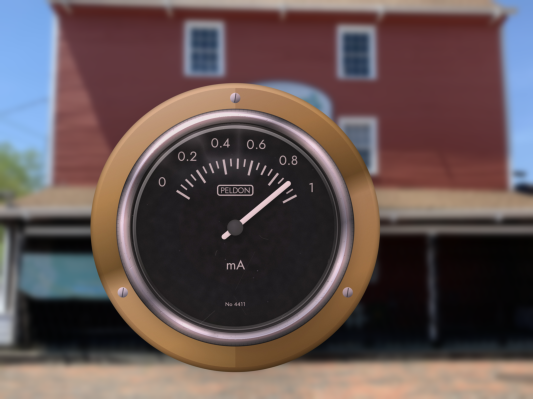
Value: **0.9** mA
